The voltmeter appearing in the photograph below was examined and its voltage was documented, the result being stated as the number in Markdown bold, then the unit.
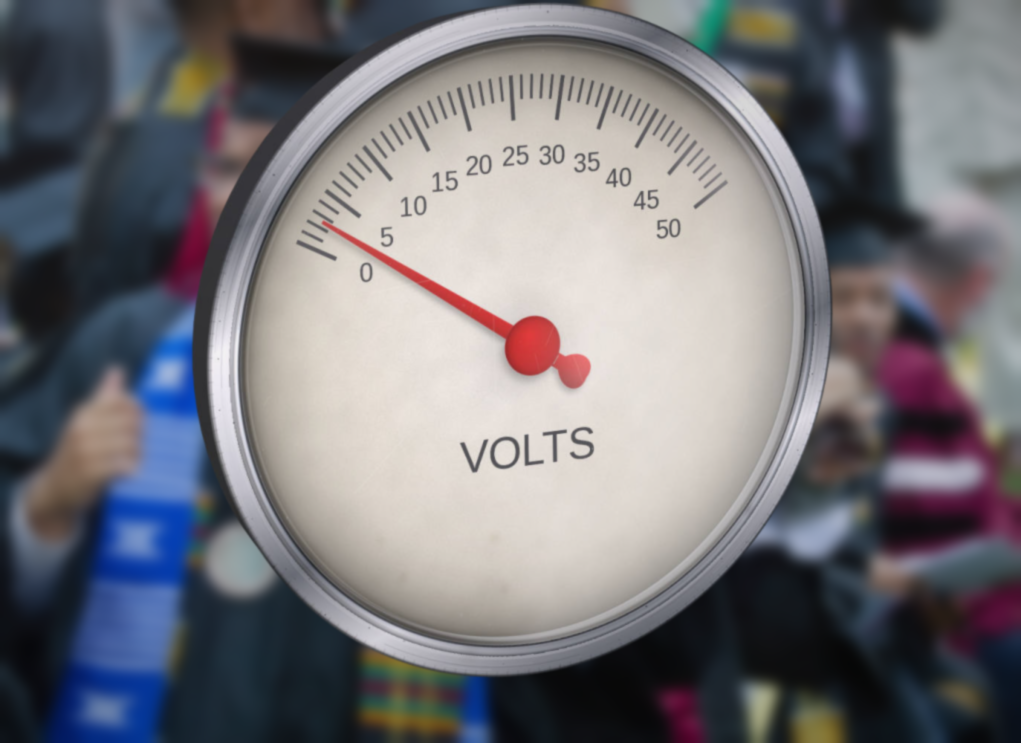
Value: **2.5** V
